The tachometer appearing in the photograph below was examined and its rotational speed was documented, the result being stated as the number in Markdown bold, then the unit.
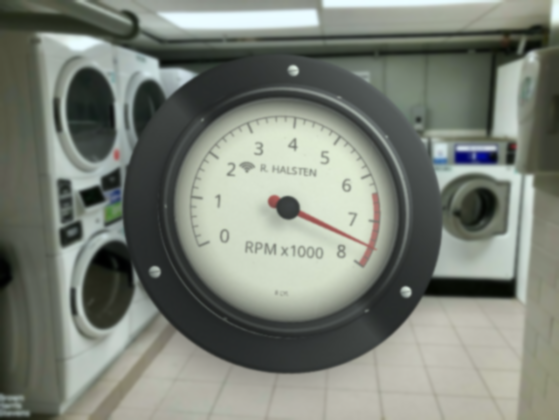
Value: **7600** rpm
